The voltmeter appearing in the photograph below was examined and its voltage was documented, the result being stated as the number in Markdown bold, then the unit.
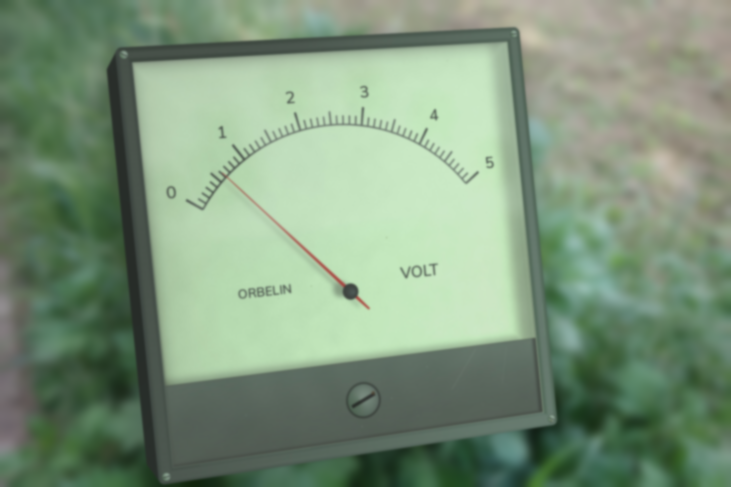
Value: **0.6** V
